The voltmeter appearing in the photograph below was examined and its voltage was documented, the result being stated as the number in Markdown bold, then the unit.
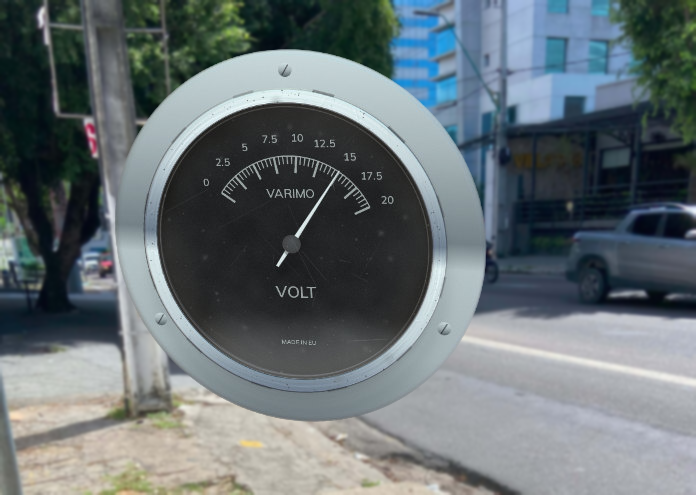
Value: **15** V
